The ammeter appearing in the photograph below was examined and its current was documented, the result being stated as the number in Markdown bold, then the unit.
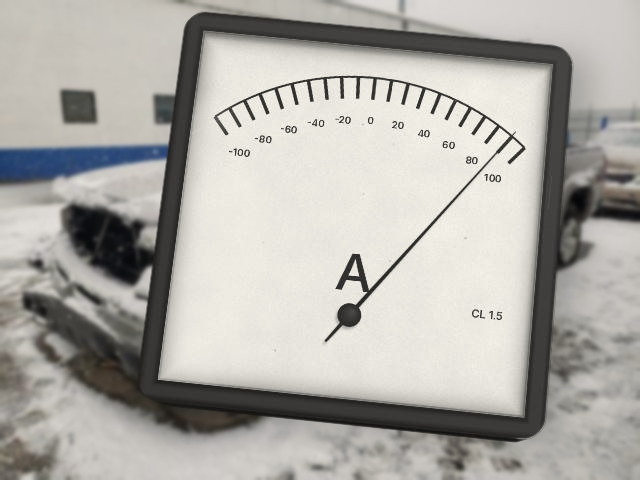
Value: **90** A
